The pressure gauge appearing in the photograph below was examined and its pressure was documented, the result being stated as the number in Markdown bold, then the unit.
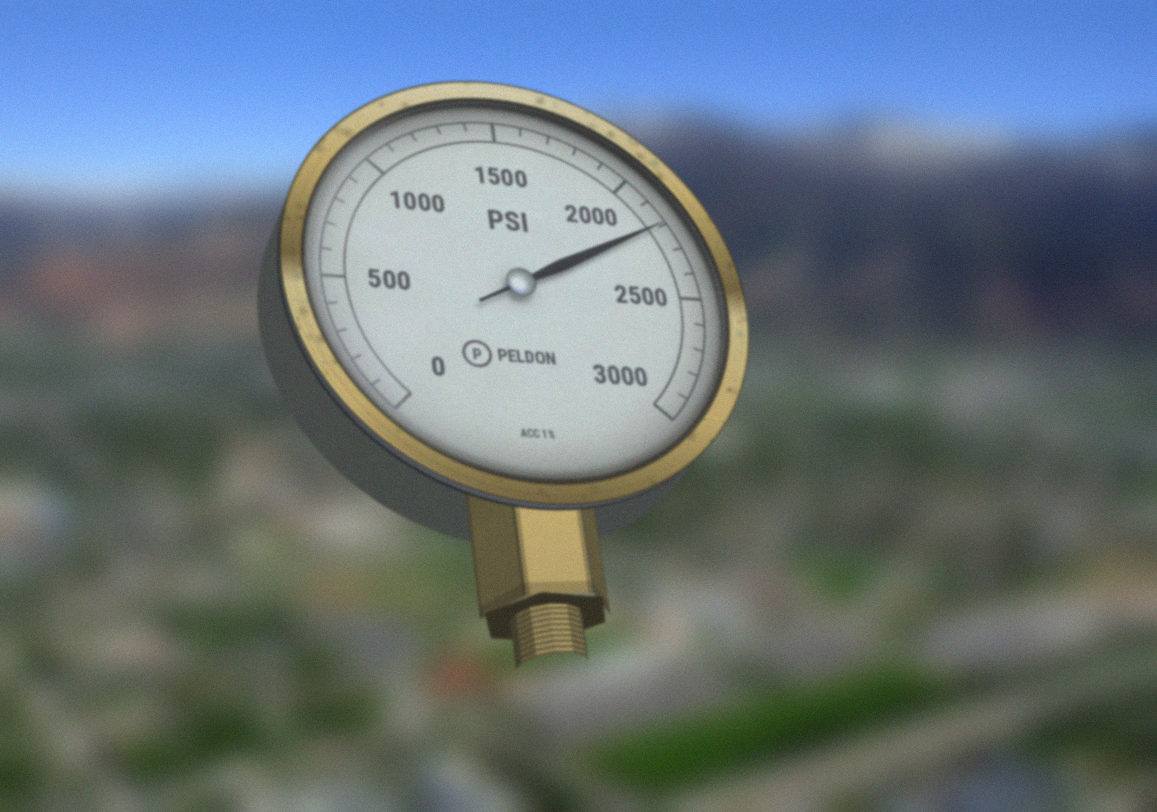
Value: **2200** psi
